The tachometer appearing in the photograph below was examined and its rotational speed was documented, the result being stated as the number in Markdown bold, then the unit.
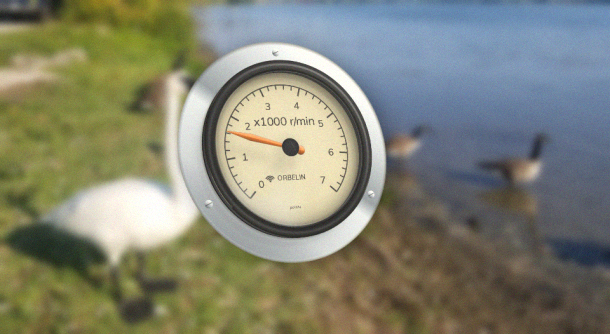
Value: **1600** rpm
